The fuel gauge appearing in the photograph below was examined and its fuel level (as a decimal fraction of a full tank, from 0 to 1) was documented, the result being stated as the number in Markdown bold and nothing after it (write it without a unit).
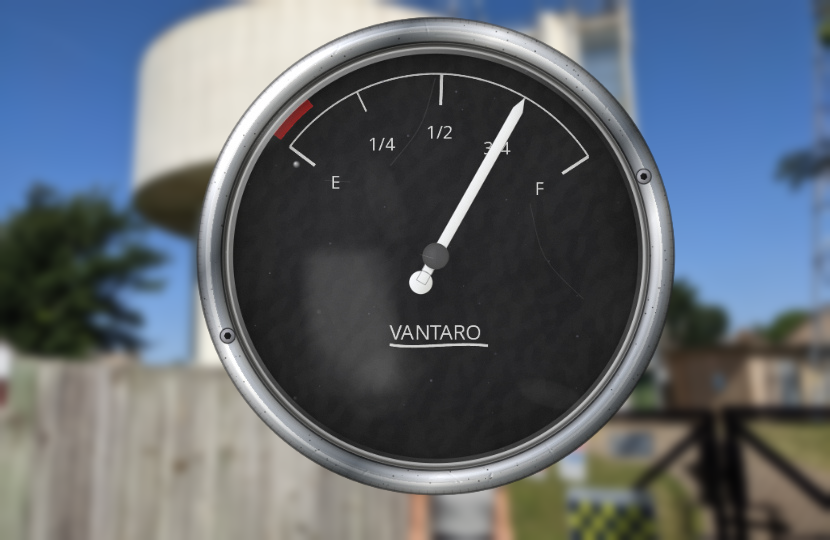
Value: **0.75**
